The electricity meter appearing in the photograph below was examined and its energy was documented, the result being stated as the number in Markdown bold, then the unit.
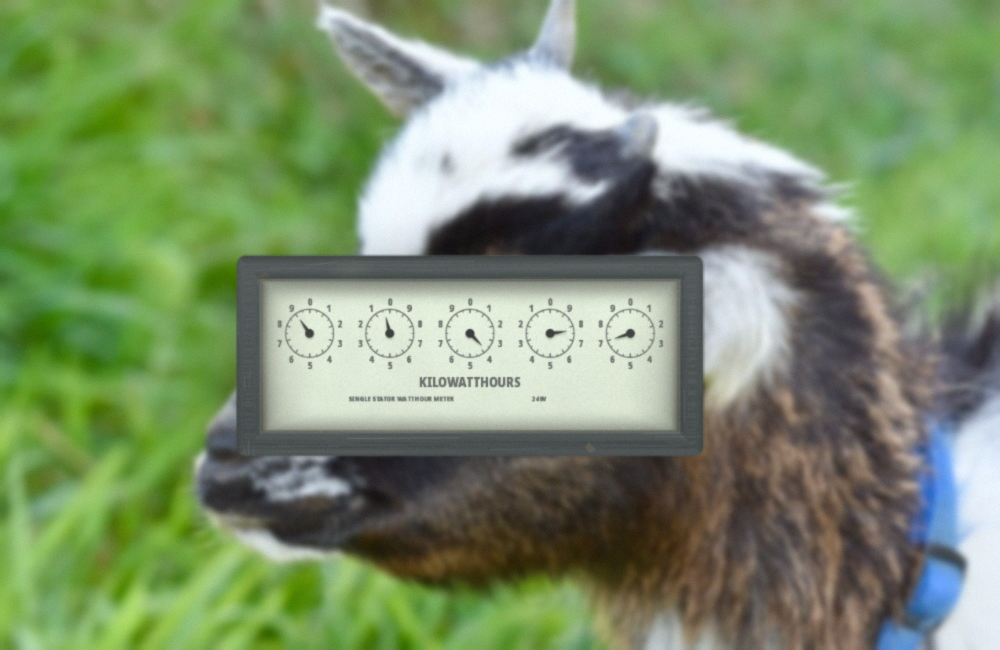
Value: **90377** kWh
